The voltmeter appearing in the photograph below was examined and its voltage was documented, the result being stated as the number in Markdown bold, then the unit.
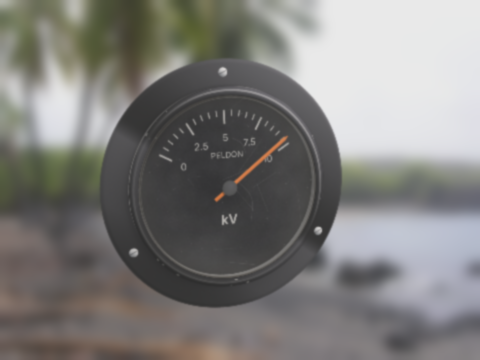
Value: **9.5** kV
